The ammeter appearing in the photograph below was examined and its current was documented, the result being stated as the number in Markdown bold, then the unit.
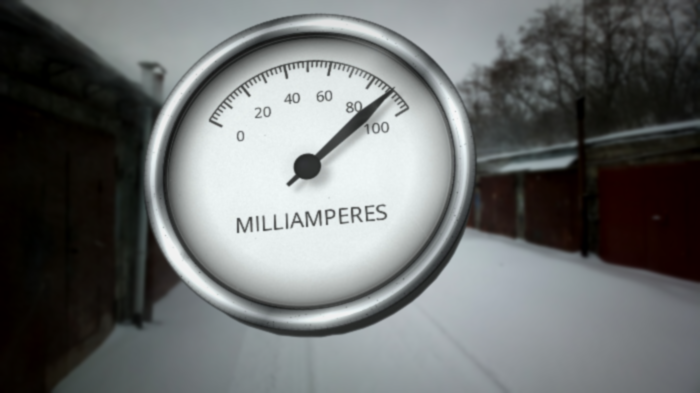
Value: **90** mA
